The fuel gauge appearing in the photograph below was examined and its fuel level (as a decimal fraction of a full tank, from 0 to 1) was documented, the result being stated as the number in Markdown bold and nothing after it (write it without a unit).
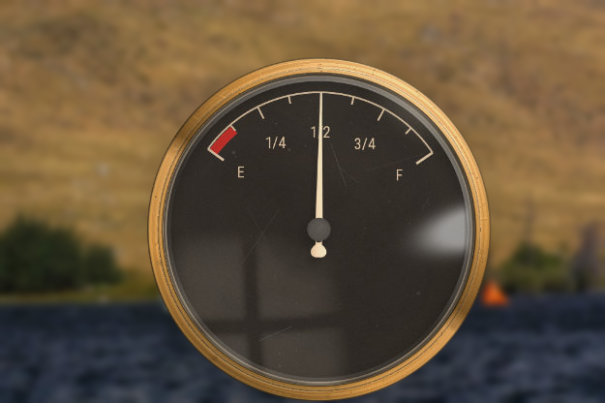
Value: **0.5**
